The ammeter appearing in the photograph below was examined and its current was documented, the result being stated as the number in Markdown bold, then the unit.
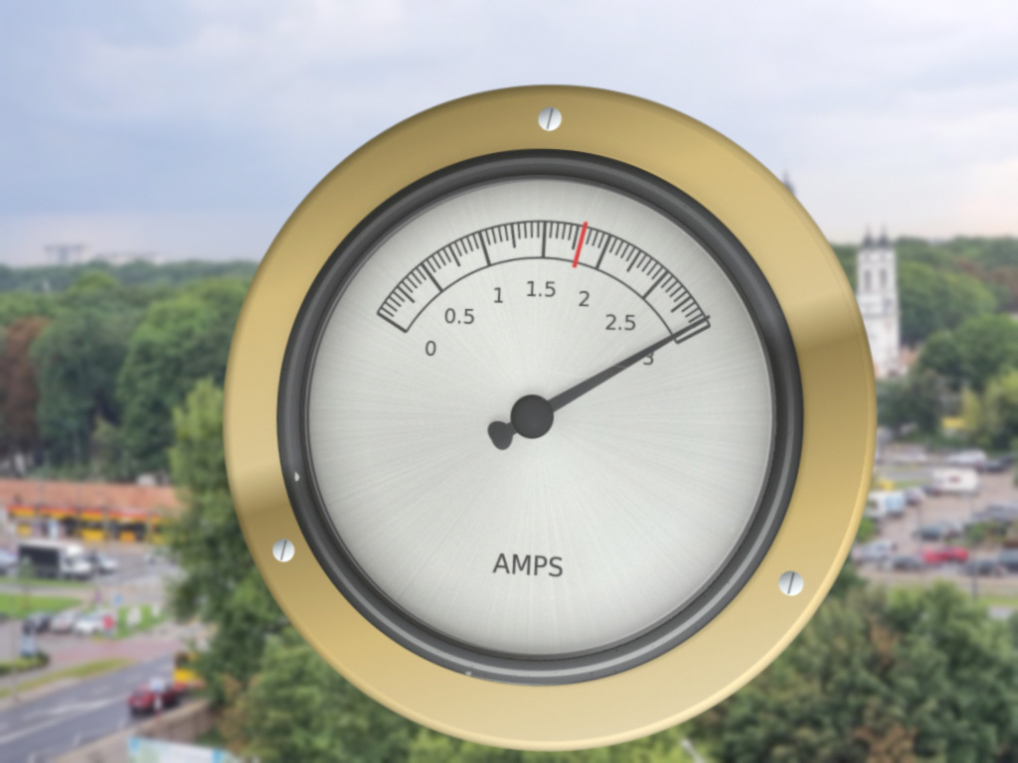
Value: **2.95** A
